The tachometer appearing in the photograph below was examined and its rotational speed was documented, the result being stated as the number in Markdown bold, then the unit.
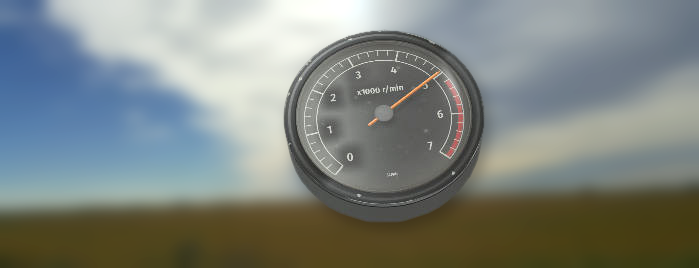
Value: **5000** rpm
